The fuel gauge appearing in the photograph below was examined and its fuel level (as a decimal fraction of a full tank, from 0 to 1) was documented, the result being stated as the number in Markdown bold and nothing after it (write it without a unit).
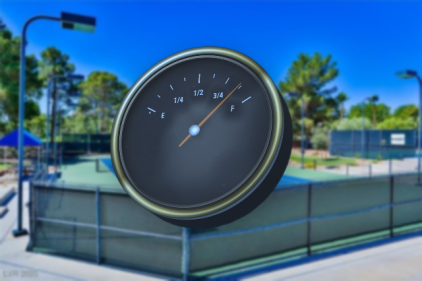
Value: **0.875**
